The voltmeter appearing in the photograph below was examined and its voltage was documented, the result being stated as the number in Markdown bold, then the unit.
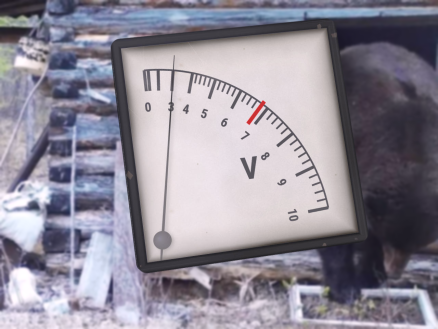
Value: **3** V
